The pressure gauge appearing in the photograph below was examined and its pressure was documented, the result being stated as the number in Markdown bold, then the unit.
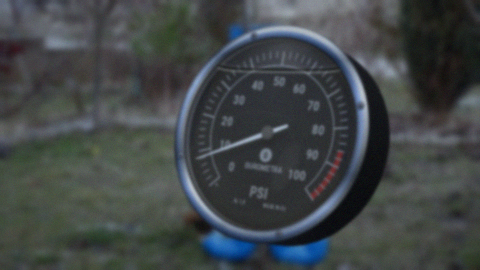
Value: **8** psi
